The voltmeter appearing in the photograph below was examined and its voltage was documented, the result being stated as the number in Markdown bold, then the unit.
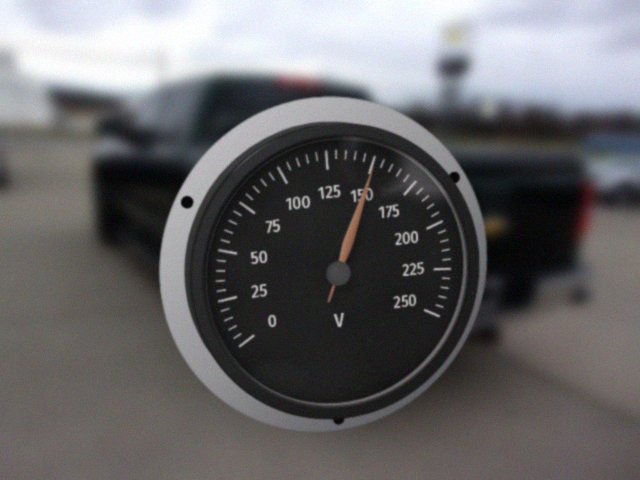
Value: **150** V
